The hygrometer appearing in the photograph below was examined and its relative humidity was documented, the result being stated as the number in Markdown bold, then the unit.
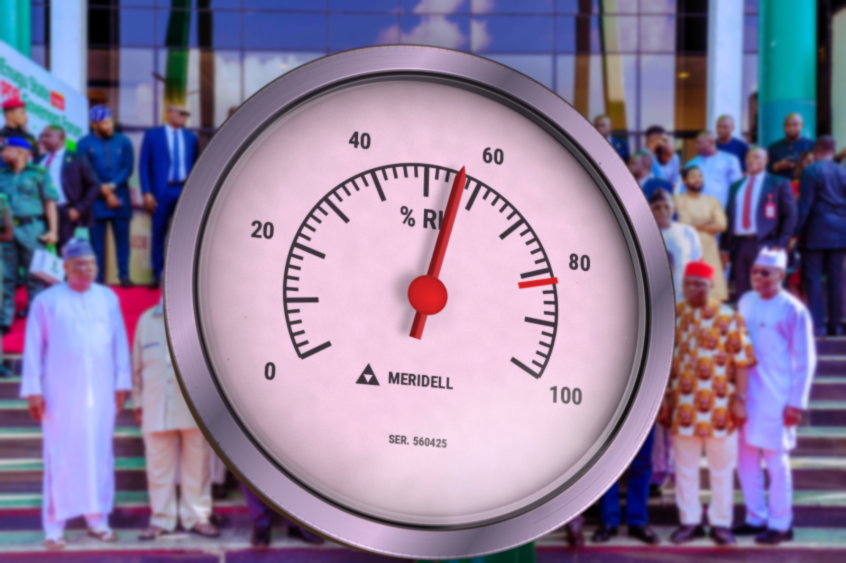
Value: **56** %
